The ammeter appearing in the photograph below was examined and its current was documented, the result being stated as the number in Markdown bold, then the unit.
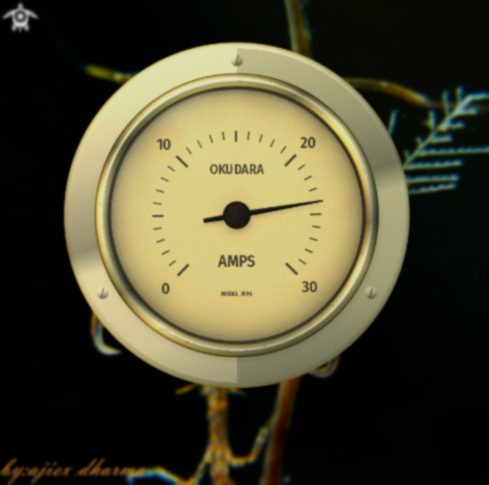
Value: **24** A
